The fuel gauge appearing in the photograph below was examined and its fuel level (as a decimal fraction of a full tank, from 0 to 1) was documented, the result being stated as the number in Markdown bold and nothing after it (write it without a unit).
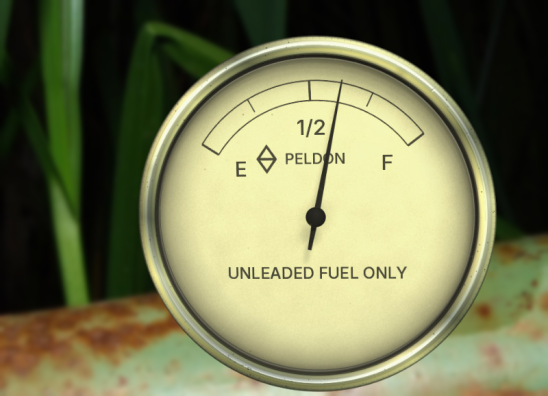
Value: **0.625**
